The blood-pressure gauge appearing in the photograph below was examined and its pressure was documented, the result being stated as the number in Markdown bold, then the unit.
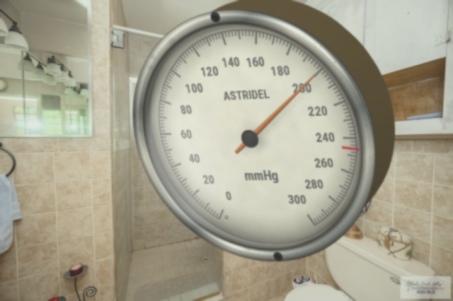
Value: **200** mmHg
